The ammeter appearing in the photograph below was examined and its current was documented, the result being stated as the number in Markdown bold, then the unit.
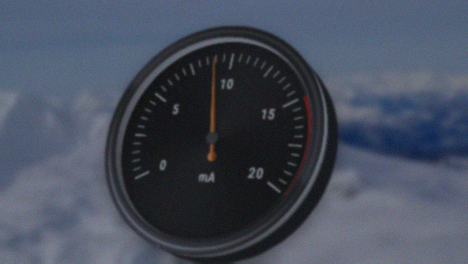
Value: **9** mA
